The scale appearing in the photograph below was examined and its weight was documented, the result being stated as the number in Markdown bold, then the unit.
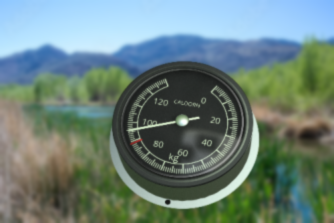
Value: **95** kg
